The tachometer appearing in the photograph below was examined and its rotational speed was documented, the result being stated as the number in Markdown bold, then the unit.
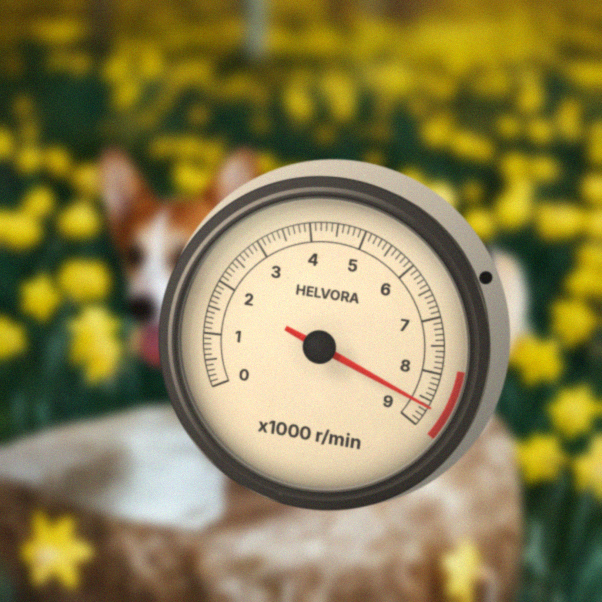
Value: **8600** rpm
